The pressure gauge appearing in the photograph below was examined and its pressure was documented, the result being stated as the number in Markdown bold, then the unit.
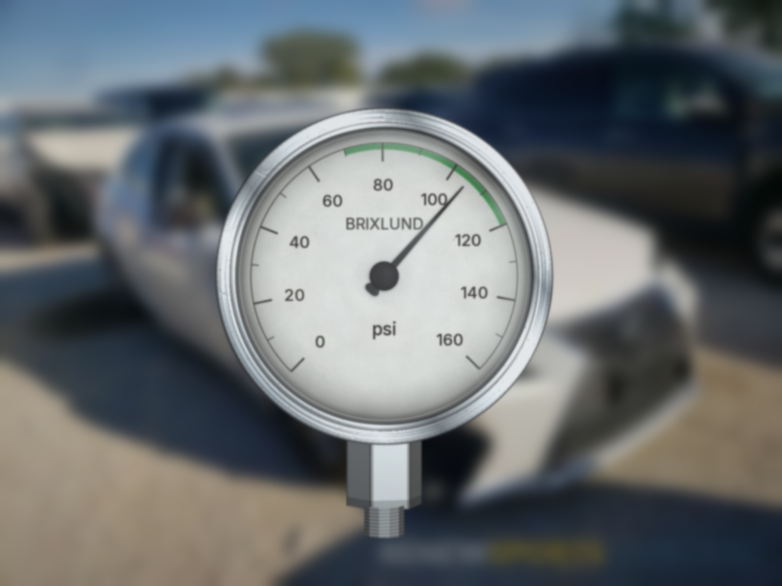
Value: **105** psi
